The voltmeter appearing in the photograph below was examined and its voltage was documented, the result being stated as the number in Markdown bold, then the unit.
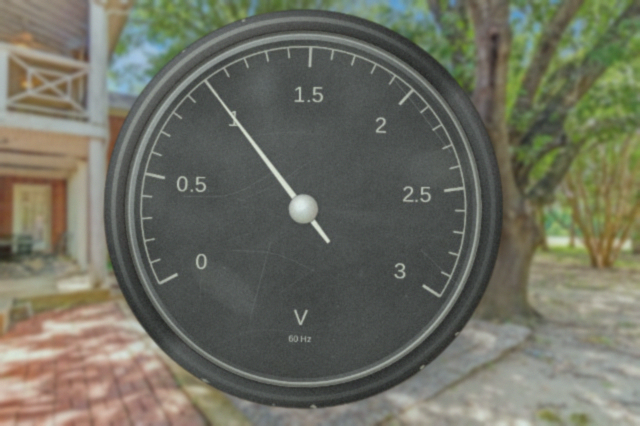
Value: **1** V
